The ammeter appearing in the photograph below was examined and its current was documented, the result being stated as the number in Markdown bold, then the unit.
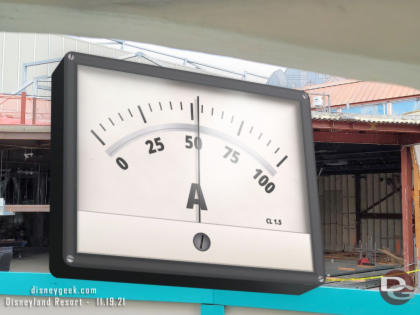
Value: **52.5** A
